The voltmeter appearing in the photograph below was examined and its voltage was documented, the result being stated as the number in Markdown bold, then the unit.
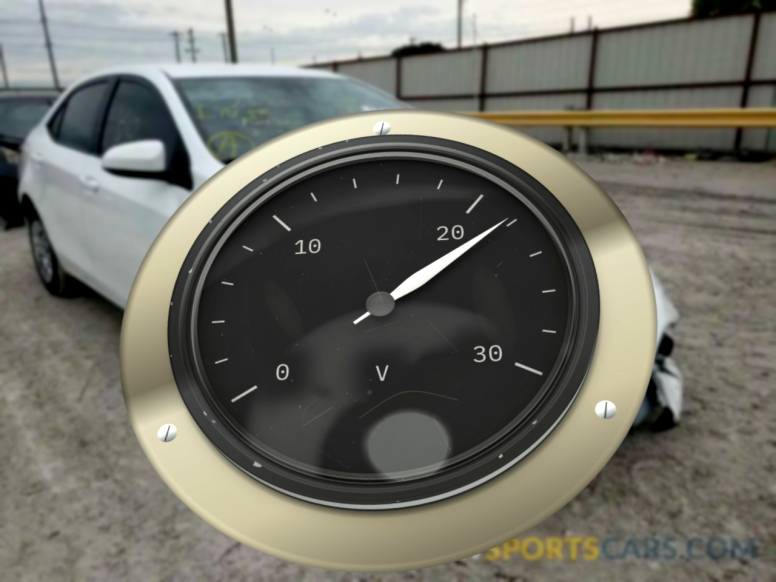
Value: **22** V
